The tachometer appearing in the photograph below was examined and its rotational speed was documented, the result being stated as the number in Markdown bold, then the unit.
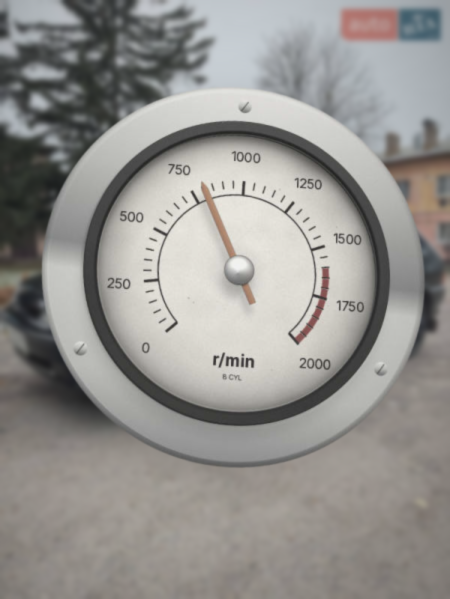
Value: **800** rpm
